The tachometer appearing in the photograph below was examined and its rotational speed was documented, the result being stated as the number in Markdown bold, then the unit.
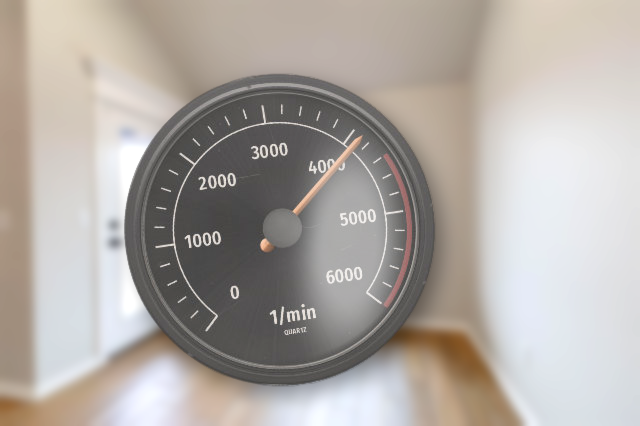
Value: **4100** rpm
